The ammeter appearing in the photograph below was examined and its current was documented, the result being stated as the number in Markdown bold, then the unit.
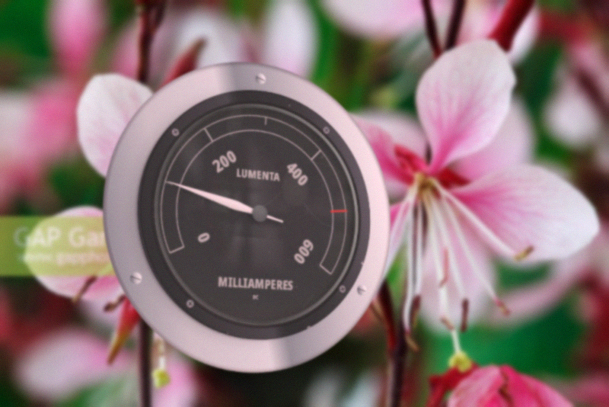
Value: **100** mA
